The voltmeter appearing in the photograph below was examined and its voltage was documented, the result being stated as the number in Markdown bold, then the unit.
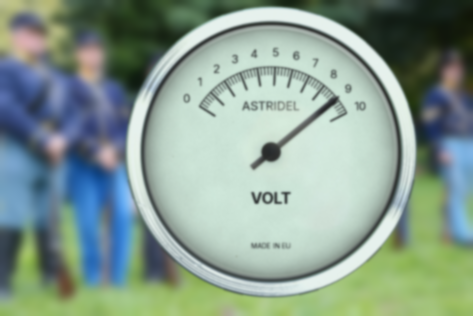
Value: **9** V
